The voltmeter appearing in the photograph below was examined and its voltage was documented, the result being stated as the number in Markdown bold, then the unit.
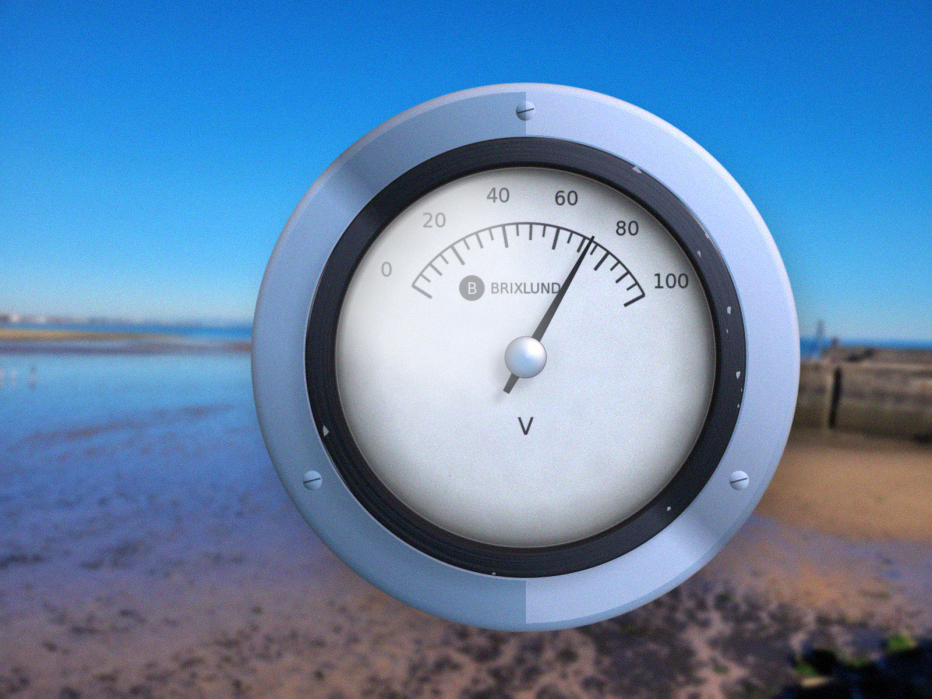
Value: **72.5** V
